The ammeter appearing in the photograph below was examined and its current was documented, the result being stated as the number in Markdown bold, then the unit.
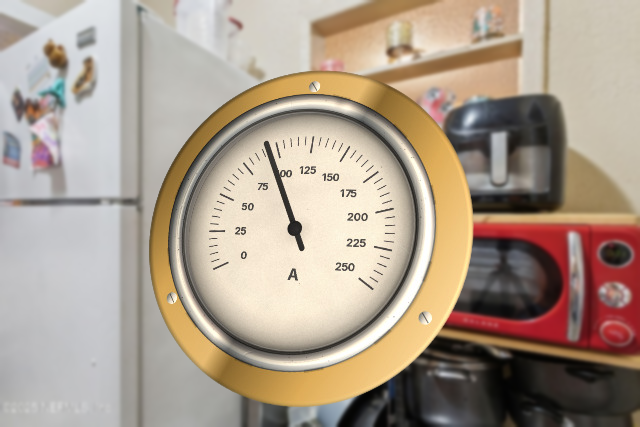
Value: **95** A
